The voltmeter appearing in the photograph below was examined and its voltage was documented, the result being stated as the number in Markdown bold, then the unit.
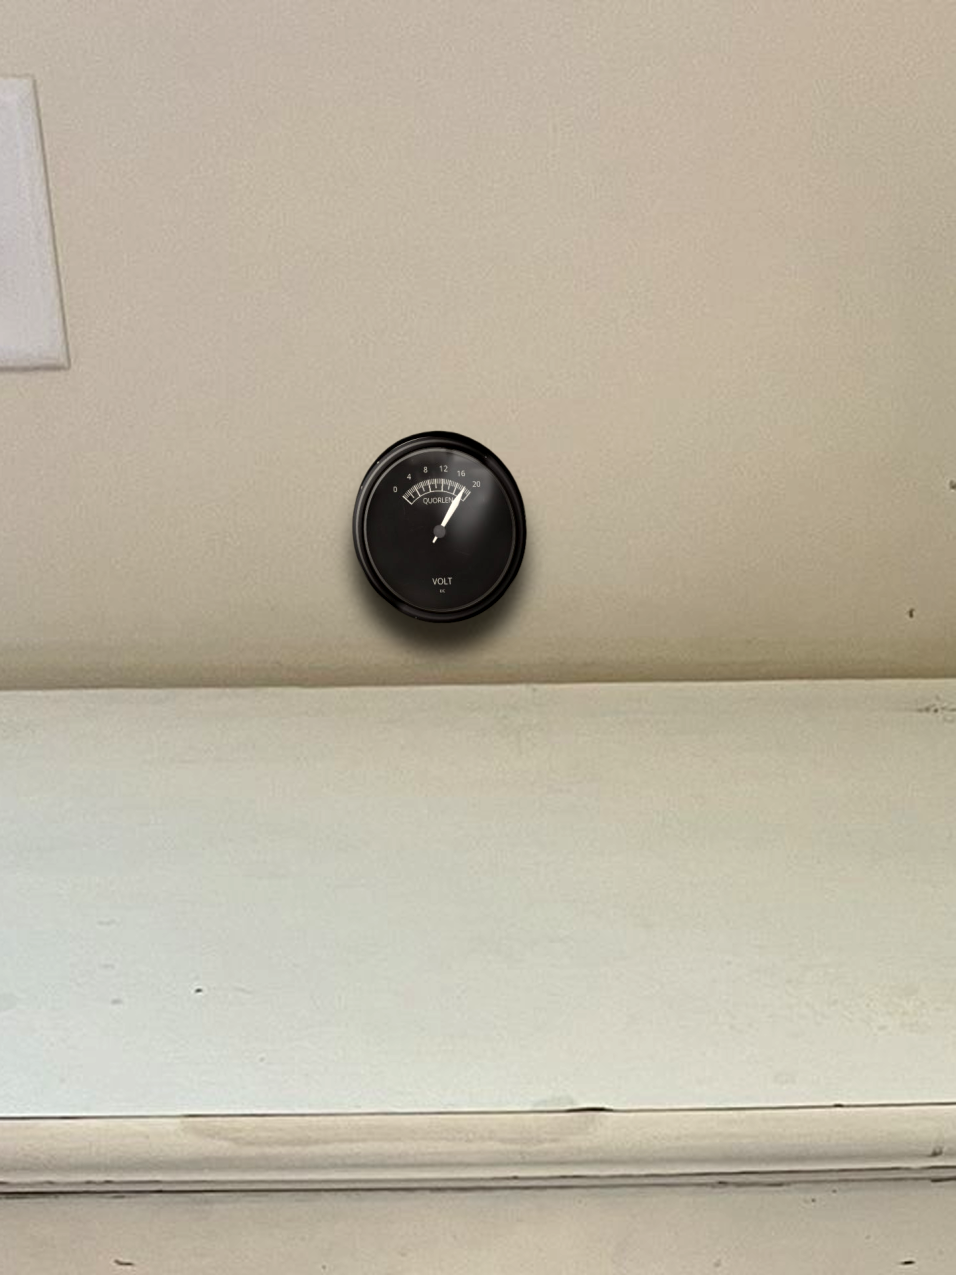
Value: **18** V
